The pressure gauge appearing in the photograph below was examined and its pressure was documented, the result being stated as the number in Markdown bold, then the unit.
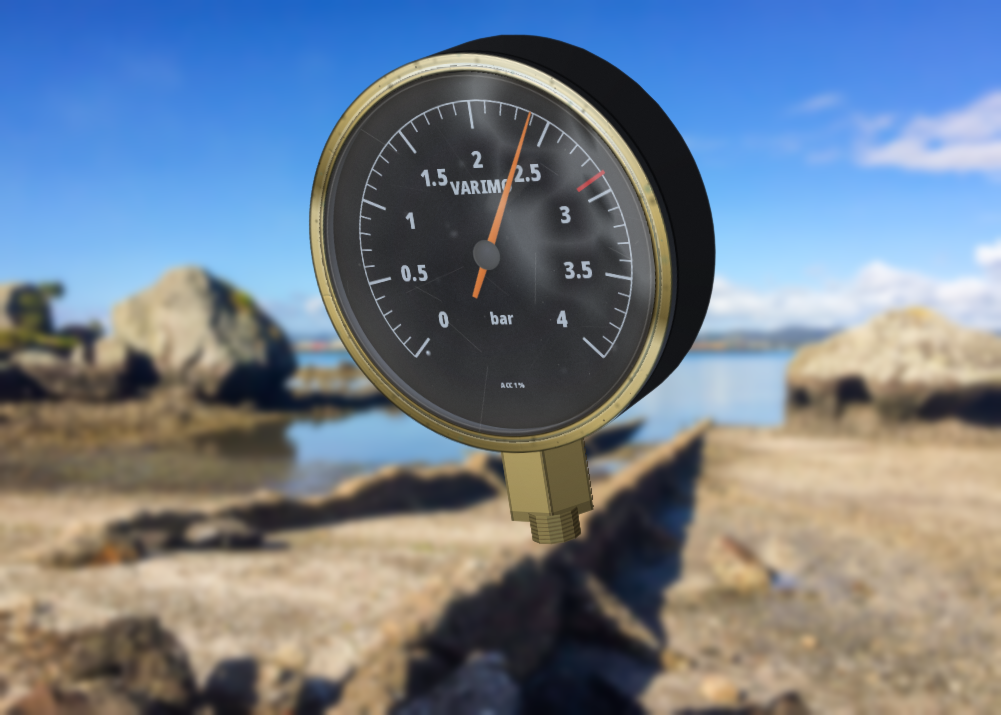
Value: **2.4** bar
